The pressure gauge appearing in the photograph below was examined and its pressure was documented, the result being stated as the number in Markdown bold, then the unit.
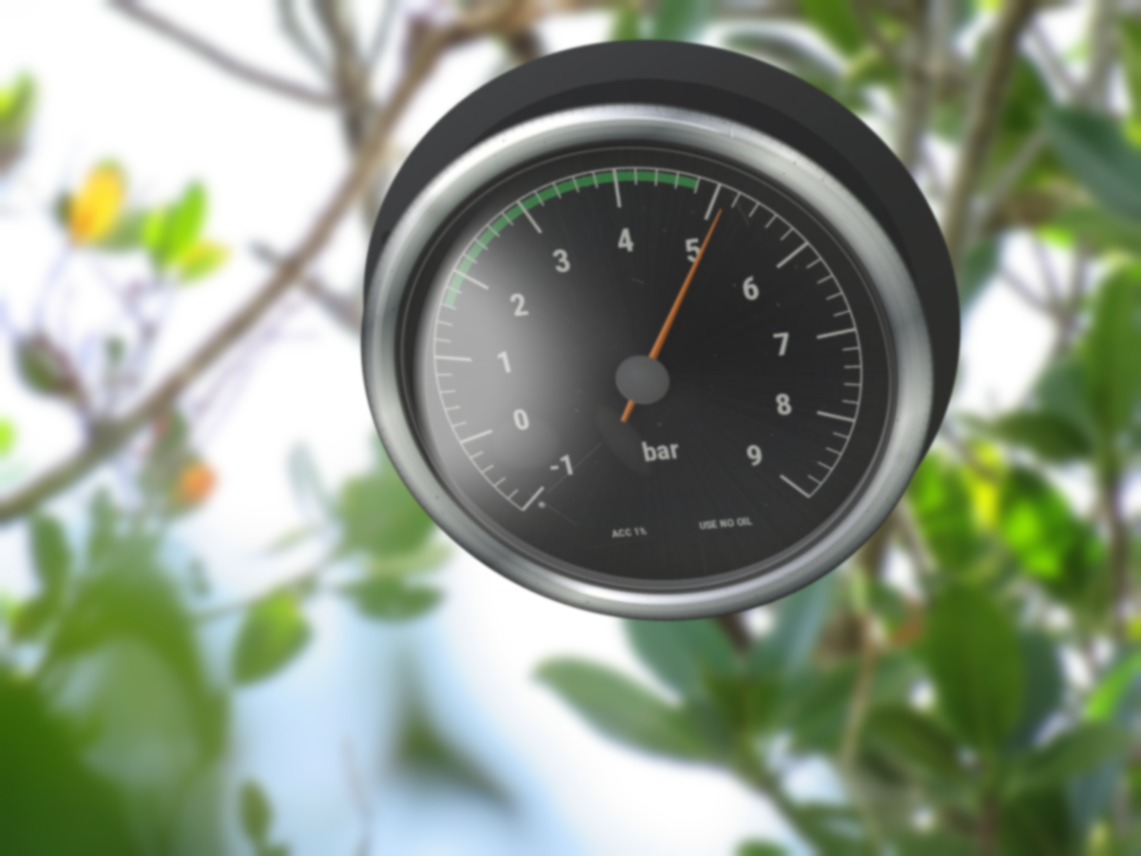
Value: **5.1** bar
